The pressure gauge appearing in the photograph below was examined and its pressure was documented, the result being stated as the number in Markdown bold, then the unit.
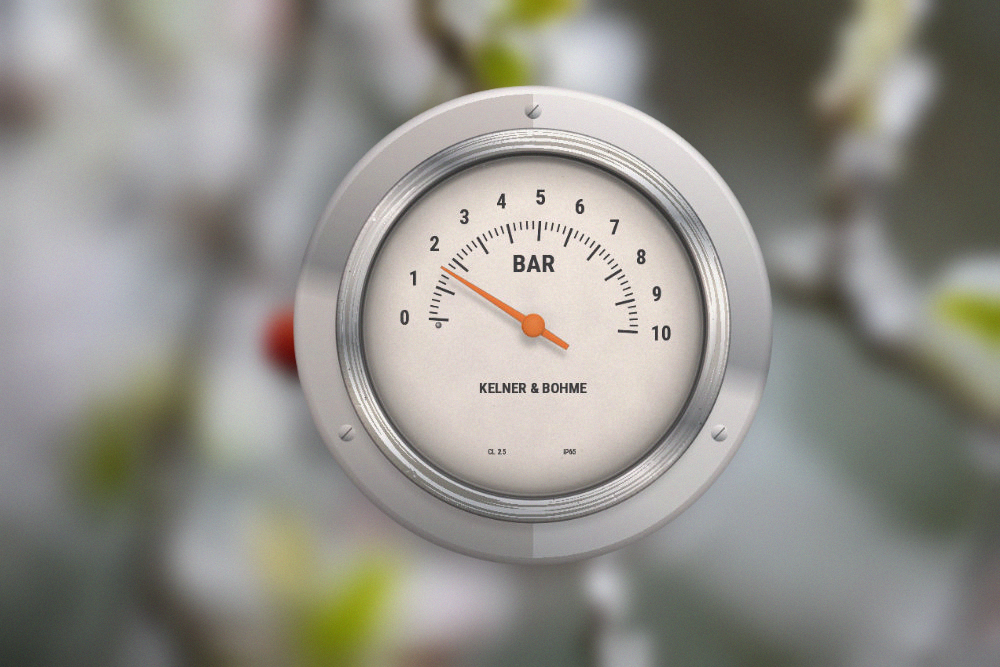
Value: **1.6** bar
